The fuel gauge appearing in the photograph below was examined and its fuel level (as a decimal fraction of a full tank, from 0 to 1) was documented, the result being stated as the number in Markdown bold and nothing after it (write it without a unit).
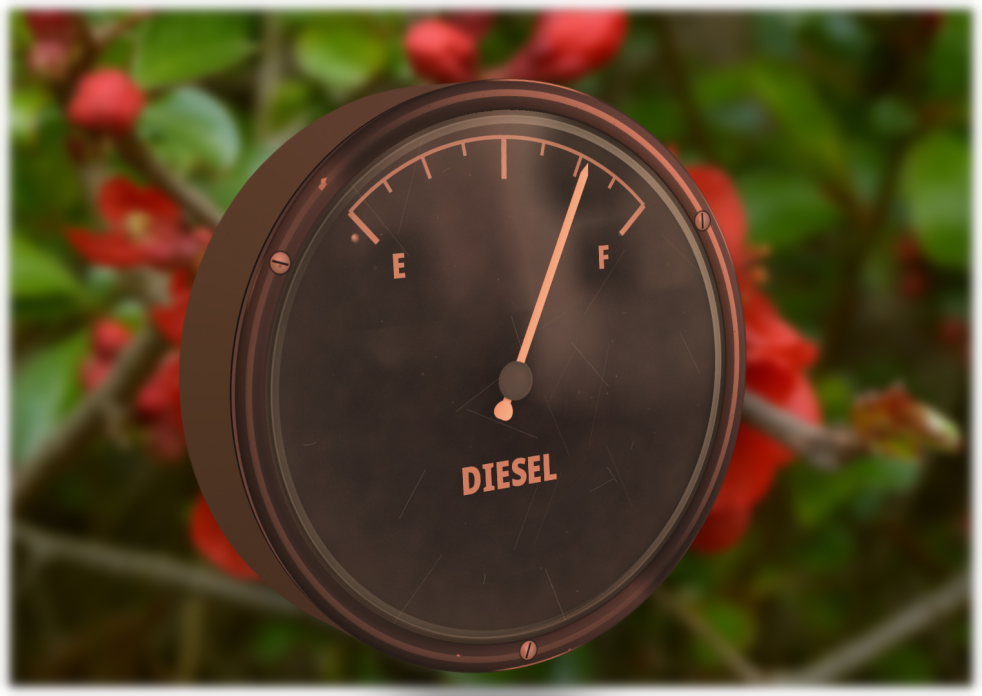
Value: **0.75**
